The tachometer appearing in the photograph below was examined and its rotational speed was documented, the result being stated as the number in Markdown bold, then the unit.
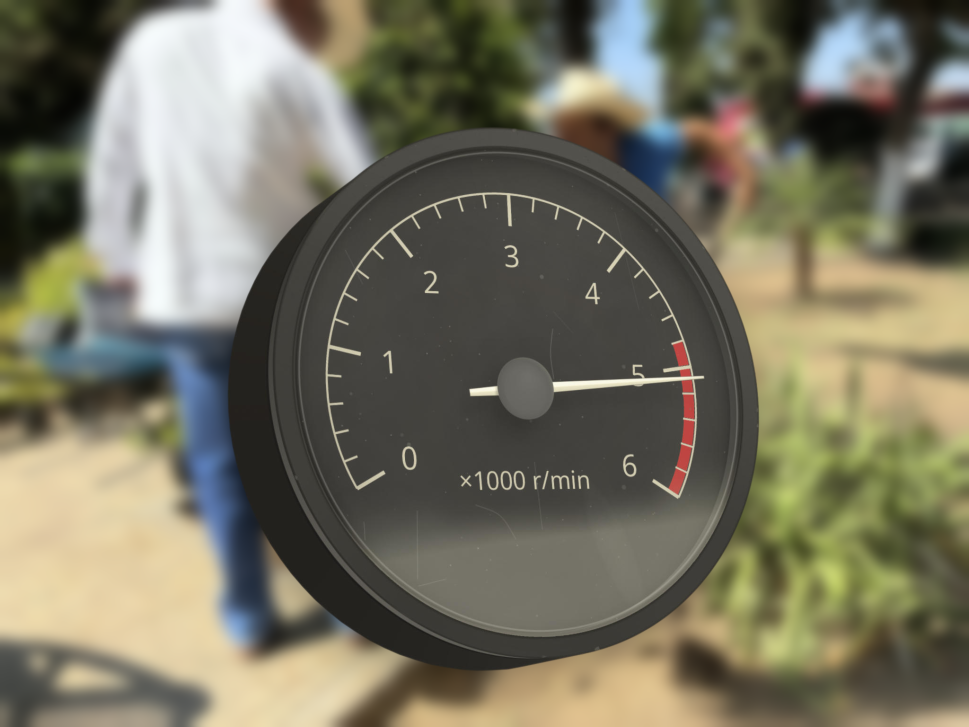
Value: **5100** rpm
